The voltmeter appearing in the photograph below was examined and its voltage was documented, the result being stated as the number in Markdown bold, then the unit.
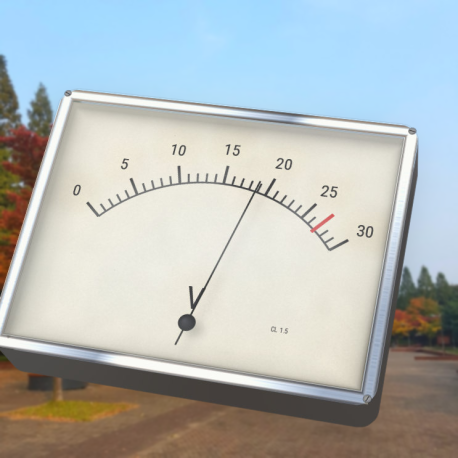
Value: **19** V
